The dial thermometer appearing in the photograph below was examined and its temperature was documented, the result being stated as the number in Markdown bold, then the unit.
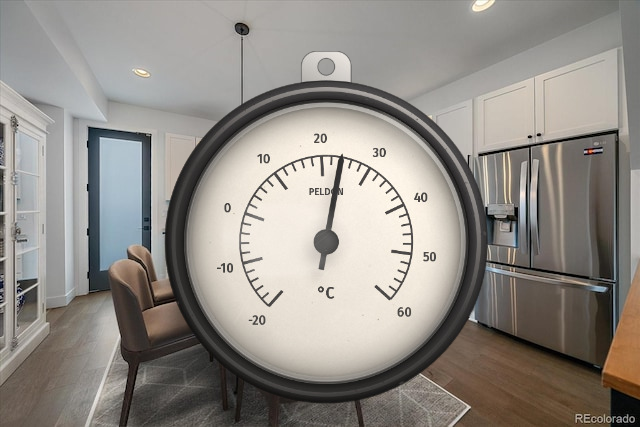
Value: **24** °C
